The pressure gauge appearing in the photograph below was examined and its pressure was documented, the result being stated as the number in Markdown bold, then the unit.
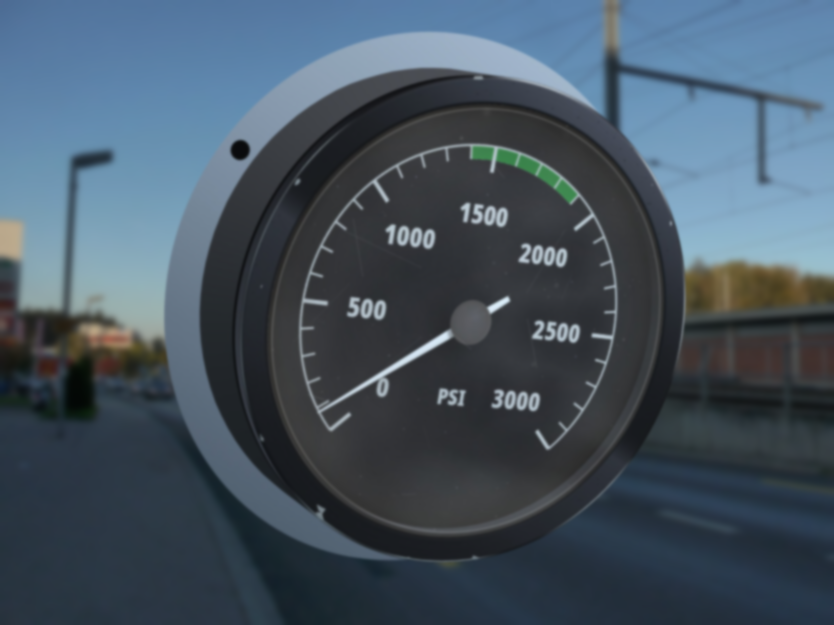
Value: **100** psi
